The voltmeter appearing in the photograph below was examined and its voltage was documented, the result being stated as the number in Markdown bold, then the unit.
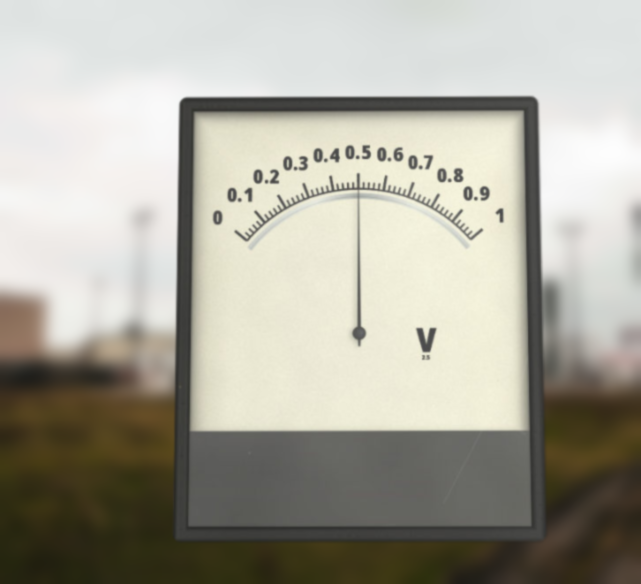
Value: **0.5** V
